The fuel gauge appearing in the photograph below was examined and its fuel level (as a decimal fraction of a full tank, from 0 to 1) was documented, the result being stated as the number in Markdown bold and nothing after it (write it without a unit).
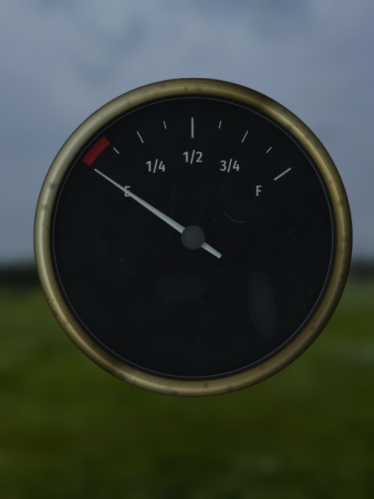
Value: **0**
